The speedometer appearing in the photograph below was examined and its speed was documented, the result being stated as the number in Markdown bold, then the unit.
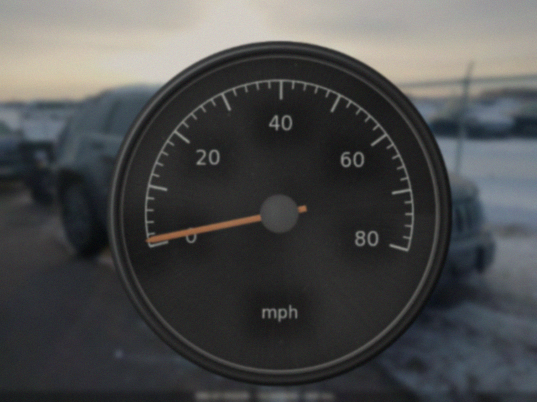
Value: **1** mph
